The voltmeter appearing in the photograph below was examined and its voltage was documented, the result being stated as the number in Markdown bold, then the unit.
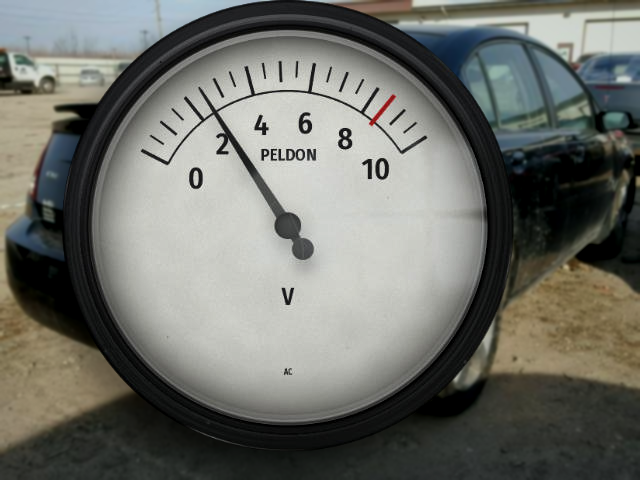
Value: **2.5** V
